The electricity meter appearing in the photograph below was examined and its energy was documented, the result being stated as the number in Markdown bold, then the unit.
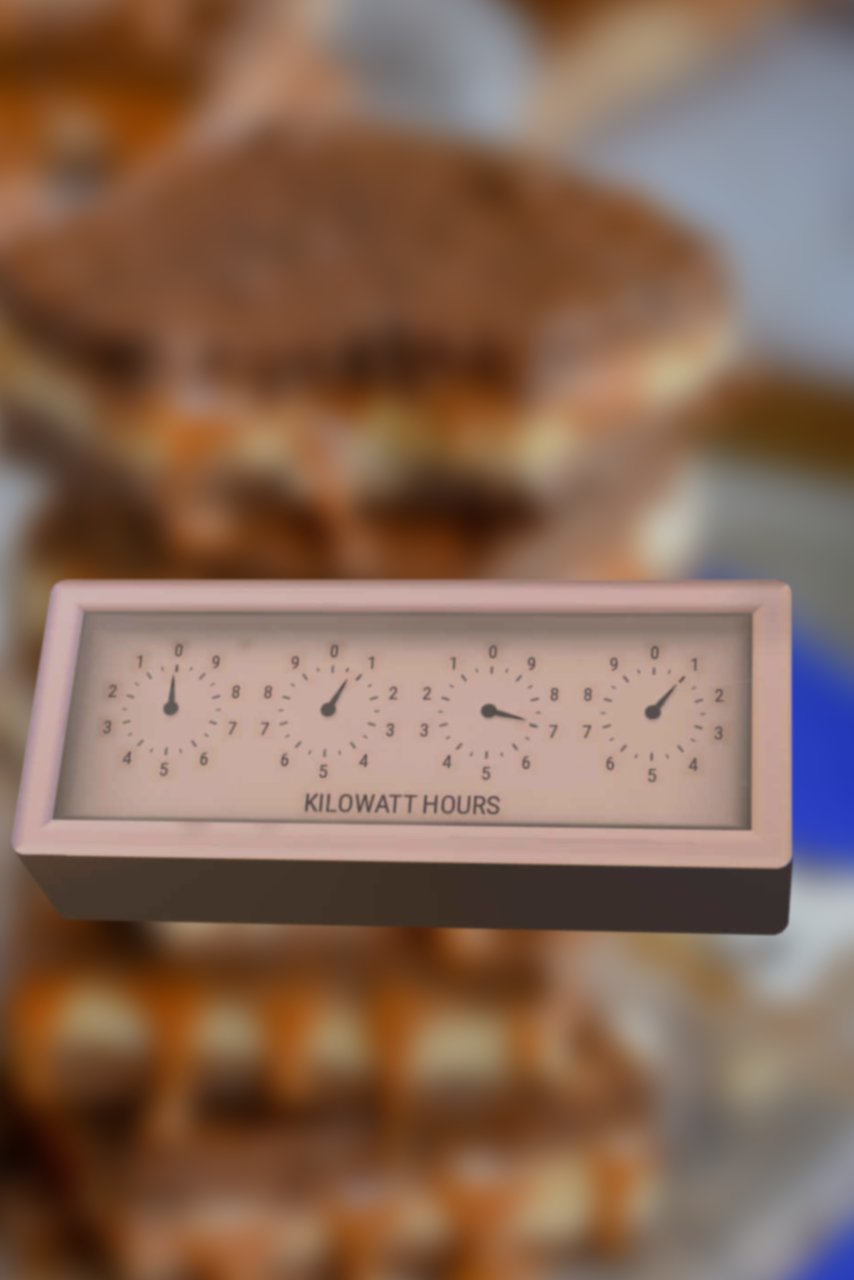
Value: **71** kWh
